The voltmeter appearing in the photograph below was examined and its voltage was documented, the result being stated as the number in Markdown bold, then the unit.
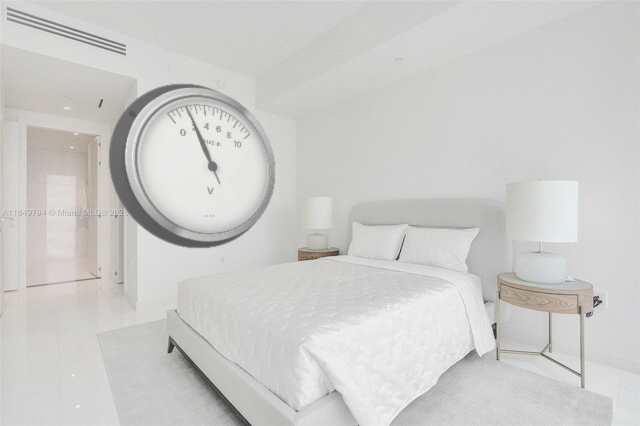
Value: **2** V
